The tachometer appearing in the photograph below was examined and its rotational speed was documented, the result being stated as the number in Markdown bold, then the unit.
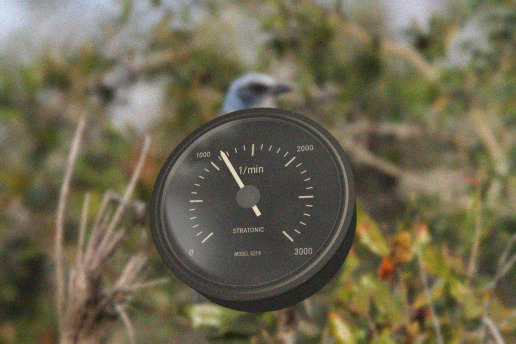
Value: **1150** rpm
